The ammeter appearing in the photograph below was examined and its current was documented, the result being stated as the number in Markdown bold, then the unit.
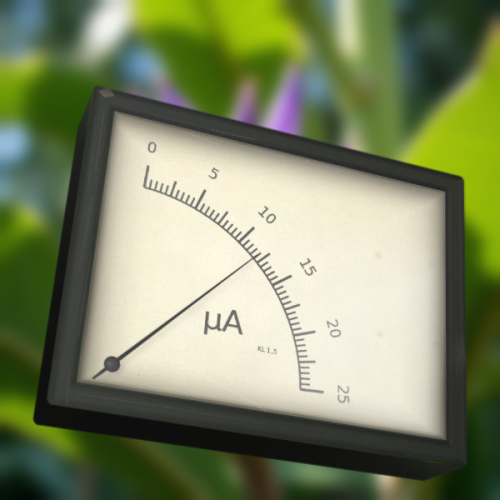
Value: **12** µA
